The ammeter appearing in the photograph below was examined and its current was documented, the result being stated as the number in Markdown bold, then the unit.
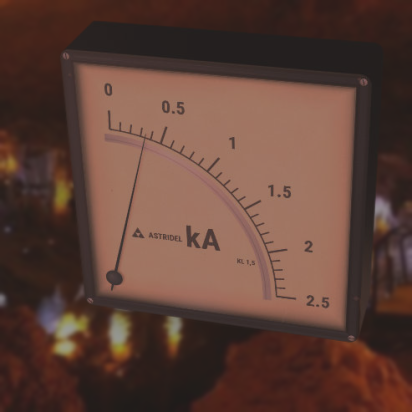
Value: **0.35** kA
